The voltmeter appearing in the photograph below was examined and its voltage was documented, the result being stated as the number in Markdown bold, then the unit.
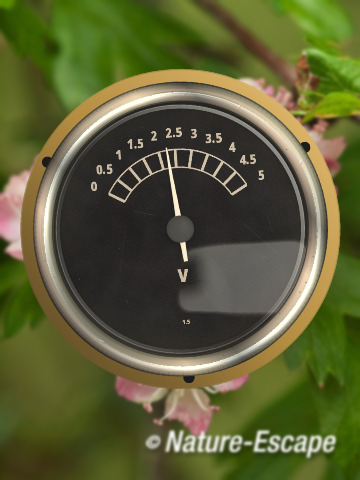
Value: **2.25** V
